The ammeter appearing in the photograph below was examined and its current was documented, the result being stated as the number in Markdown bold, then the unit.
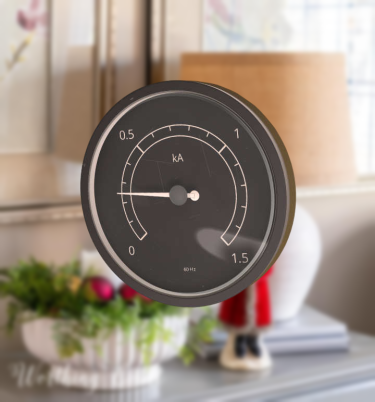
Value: **0.25** kA
